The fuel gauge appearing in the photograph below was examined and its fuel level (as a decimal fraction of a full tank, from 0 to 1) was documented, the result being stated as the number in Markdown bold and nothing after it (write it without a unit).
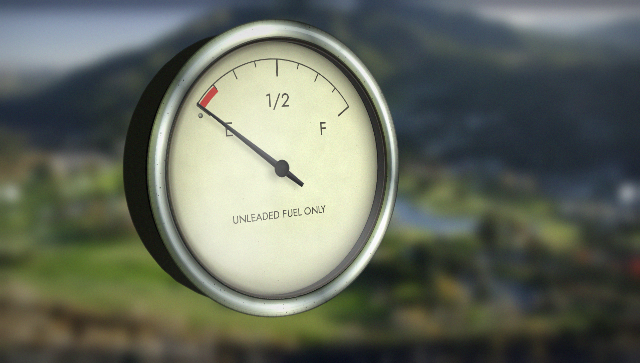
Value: **0**
